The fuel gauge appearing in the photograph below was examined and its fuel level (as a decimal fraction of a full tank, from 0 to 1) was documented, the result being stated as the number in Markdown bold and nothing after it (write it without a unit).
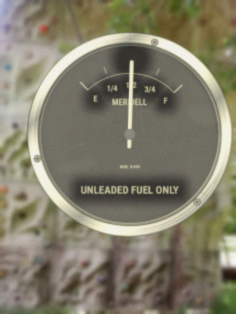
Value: **0.5**
